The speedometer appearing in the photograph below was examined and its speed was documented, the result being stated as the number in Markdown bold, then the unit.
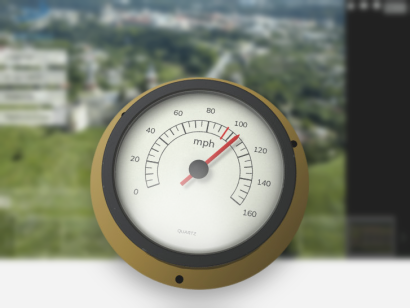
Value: **105** mph
